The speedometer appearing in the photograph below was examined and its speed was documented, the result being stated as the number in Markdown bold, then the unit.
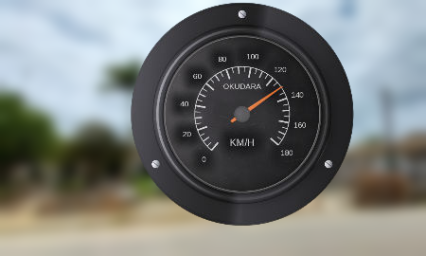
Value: **130** km/h
